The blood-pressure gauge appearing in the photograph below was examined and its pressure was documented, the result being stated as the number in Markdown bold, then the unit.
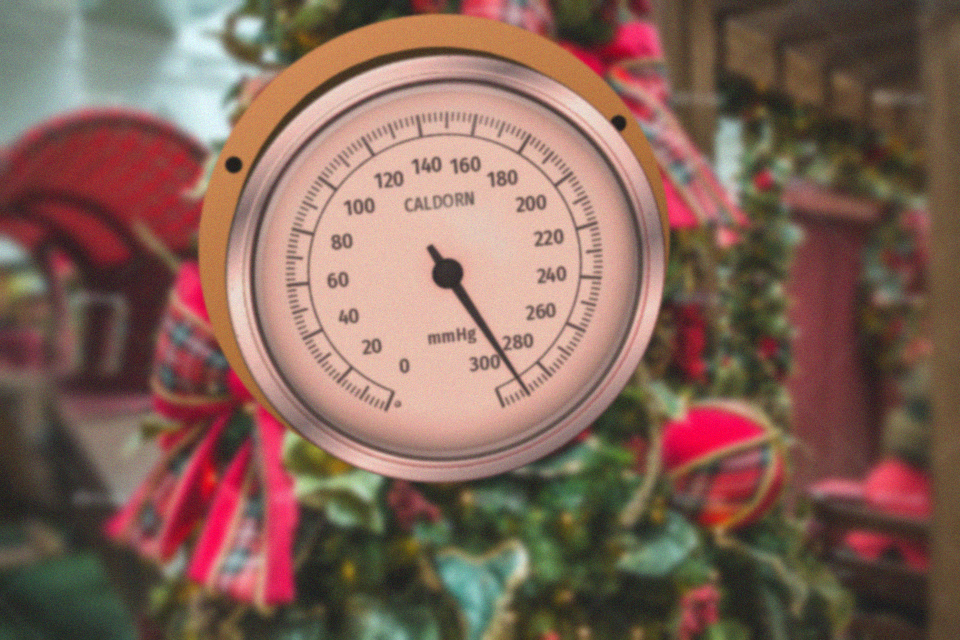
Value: **290** mmHg
